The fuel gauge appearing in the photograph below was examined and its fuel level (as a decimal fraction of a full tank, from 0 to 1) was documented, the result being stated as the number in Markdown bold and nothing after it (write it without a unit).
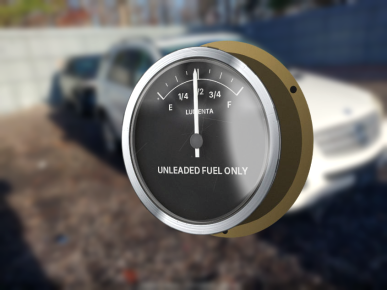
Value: **0.5**
